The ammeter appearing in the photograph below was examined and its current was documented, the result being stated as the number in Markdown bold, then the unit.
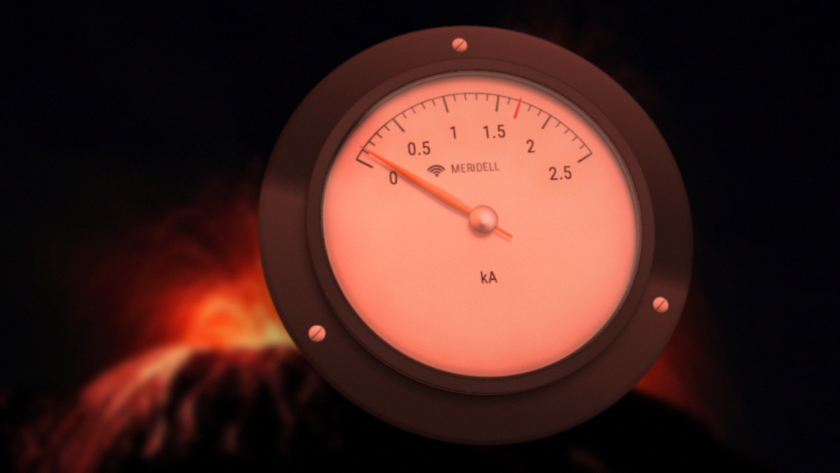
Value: **0.1** kA
